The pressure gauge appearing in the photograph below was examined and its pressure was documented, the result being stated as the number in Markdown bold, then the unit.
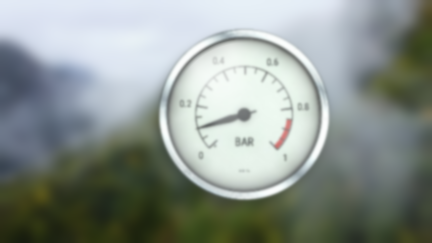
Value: **0.1** bar
